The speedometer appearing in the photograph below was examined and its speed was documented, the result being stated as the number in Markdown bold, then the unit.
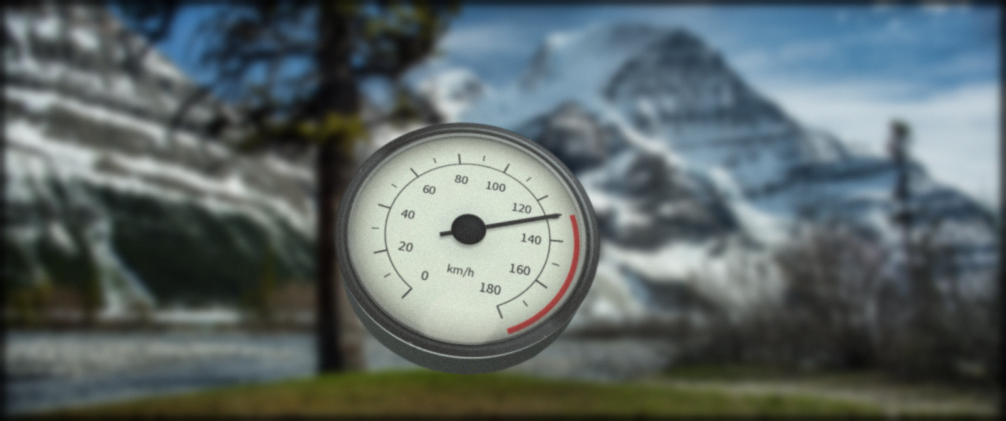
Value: **130** km/h
